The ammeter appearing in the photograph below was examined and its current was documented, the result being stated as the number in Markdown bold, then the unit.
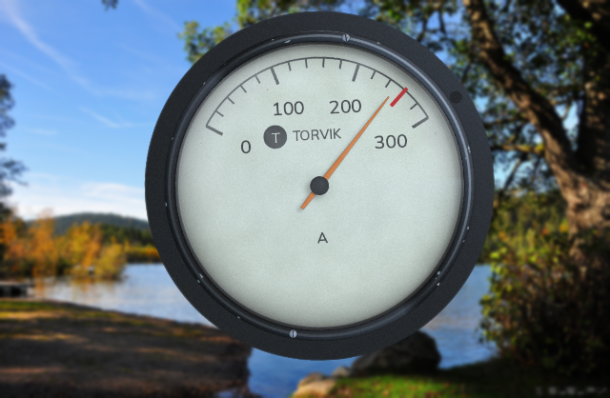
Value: **250** A
